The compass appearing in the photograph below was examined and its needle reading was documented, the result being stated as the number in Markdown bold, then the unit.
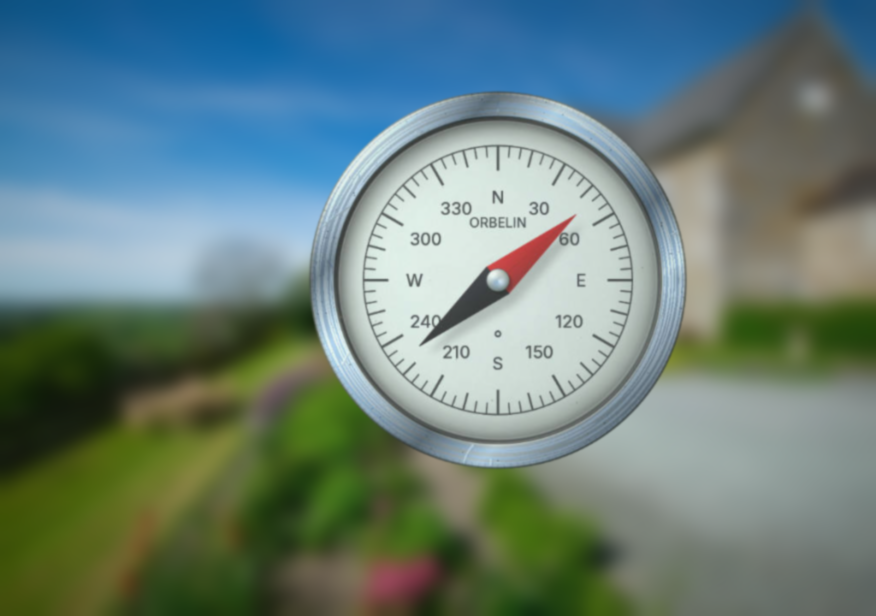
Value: **50** °
